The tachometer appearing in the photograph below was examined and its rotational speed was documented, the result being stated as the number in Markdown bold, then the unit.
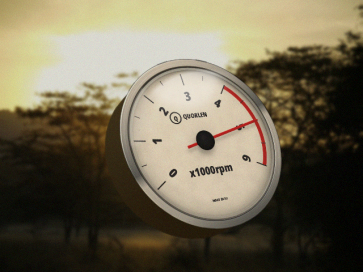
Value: **5000** rpm
